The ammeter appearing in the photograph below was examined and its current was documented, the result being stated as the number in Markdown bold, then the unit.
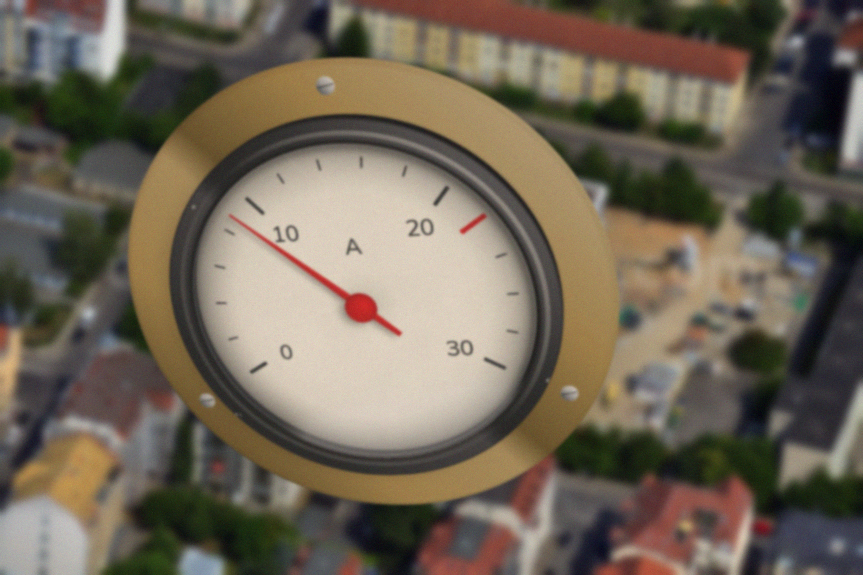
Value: **9** A
